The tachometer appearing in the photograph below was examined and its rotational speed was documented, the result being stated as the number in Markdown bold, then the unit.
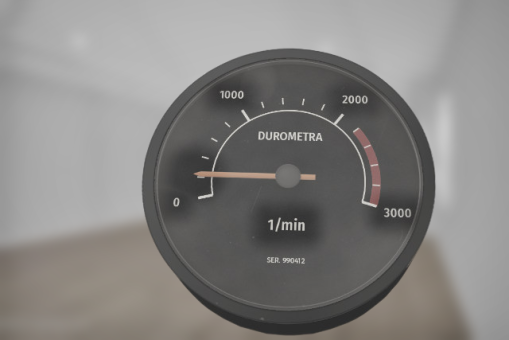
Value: **200** rpm
